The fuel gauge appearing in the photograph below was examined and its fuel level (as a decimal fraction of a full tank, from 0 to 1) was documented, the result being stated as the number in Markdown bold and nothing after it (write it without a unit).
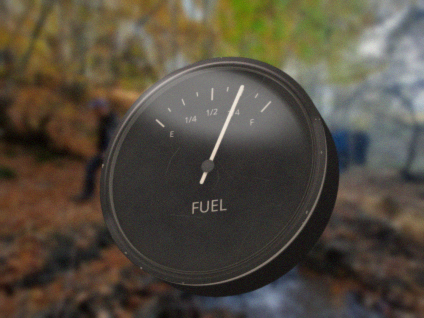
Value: **0.75**
